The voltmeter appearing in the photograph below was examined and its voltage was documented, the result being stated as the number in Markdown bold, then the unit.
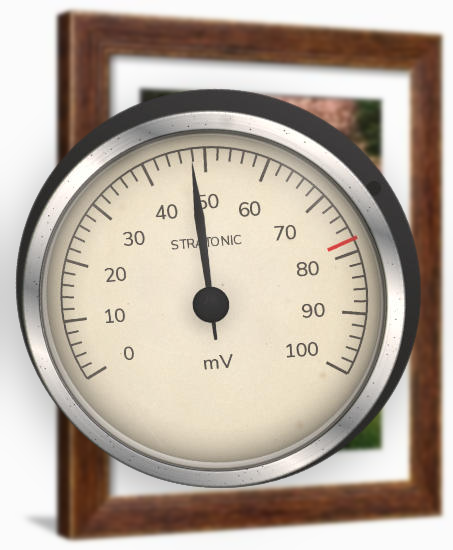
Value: **48** mV
